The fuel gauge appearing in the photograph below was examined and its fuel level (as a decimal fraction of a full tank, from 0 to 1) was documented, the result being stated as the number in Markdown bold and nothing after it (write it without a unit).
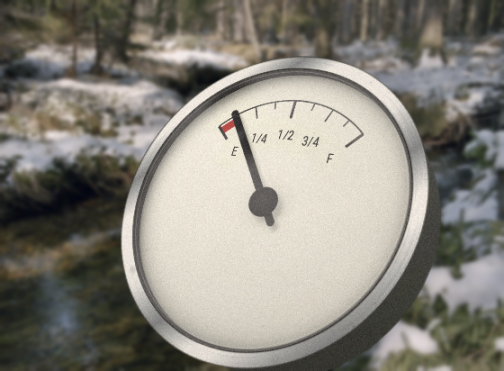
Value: **0.125**
